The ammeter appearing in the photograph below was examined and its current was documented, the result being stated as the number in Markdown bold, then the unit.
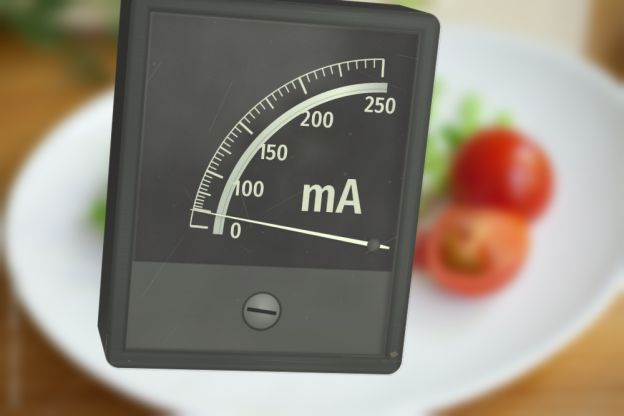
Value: **50** mA
